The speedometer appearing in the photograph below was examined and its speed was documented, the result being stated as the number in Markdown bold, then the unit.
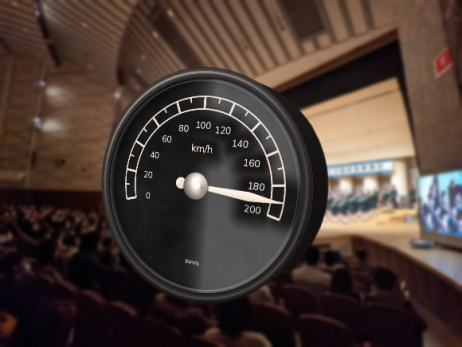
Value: **190** km/h
